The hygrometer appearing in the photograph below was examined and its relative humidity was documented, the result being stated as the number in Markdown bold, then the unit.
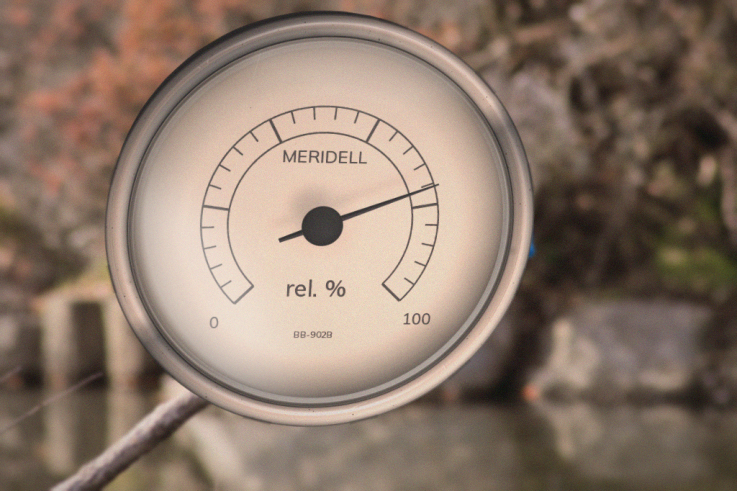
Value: **76** %
